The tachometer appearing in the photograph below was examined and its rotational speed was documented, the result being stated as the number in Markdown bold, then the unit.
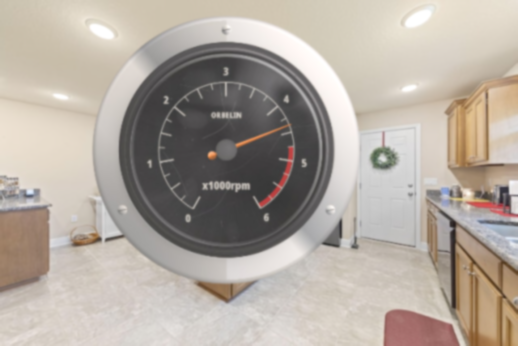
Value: **4375** rpm
